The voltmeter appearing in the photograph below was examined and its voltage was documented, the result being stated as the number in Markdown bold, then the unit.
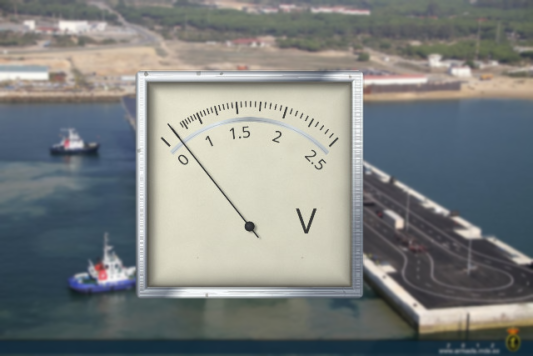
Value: **0.5** V
